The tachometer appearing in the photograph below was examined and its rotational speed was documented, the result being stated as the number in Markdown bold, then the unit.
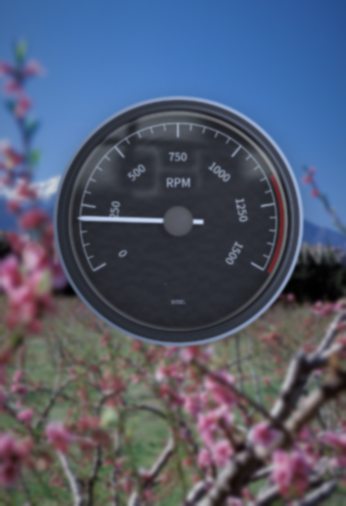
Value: **200** rpm
